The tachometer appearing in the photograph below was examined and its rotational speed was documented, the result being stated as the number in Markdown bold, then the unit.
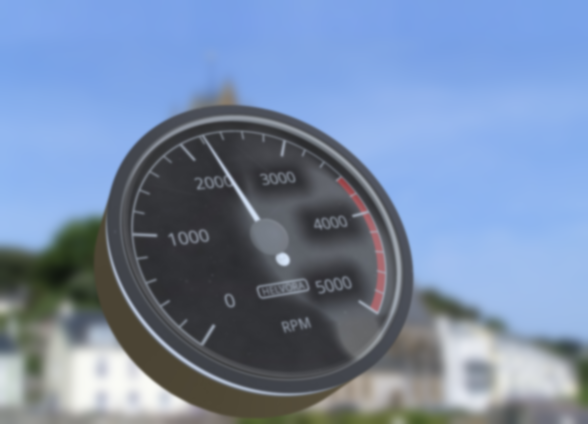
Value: **2200** rpm
